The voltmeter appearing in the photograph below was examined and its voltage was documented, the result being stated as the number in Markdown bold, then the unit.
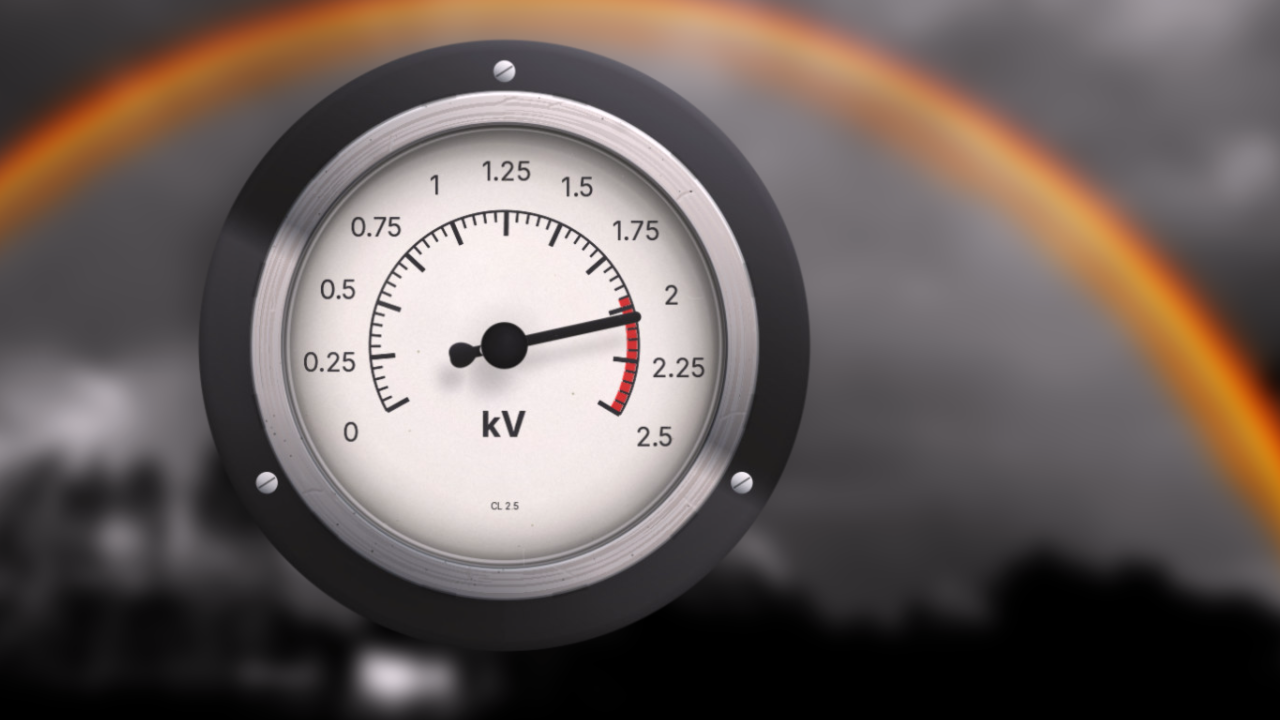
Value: **2.05** kV
